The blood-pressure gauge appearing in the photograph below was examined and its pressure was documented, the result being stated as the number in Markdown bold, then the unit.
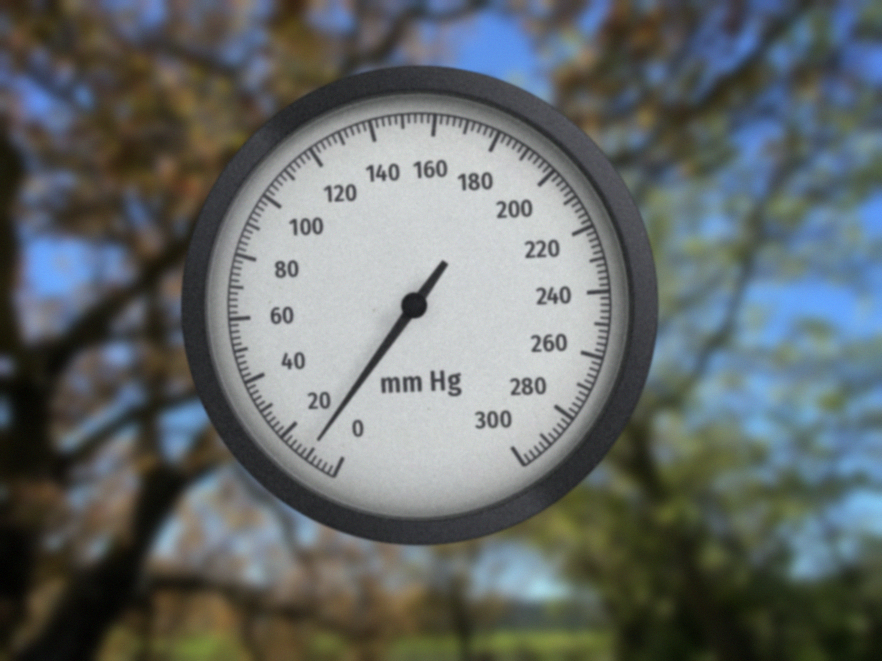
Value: **10** mmHg
